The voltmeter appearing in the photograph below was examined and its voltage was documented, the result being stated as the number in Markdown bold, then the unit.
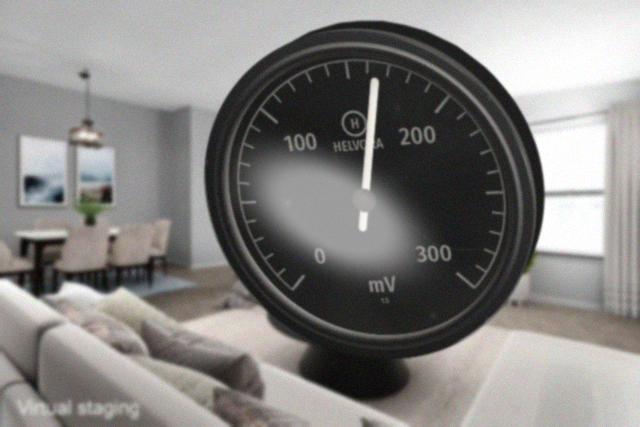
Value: **165** mV
